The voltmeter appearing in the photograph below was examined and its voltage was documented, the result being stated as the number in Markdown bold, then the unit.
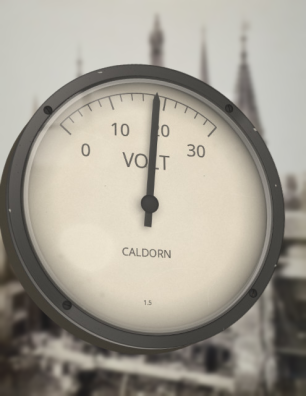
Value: **18** V
